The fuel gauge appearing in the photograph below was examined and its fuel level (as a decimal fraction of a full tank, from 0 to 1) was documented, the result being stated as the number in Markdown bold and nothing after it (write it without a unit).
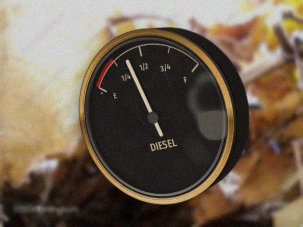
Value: **0.375**
